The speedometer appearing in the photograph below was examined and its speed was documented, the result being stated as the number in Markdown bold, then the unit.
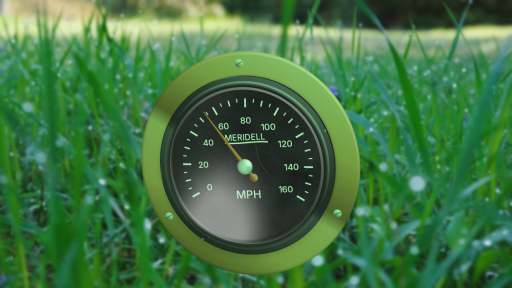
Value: **55** mph
